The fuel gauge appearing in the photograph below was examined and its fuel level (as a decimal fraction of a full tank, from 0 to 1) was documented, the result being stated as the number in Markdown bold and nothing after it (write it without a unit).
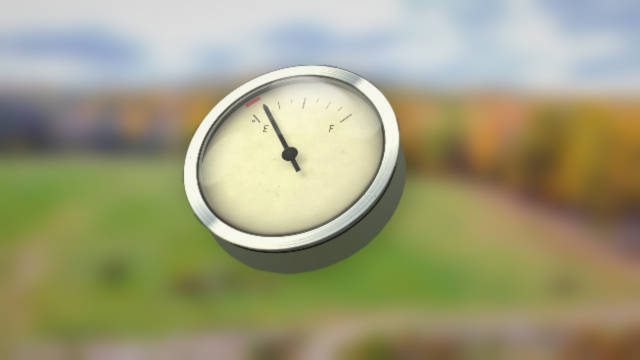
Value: **0.125**
